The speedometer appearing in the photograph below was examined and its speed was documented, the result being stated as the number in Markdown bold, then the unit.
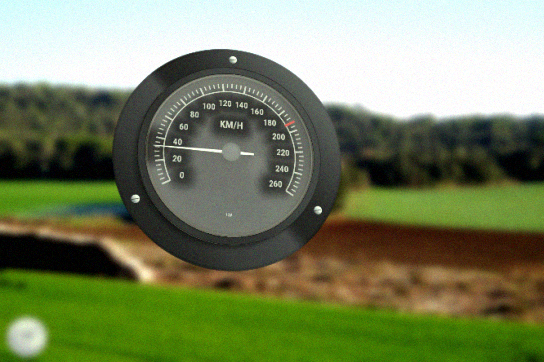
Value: **32** km/h
